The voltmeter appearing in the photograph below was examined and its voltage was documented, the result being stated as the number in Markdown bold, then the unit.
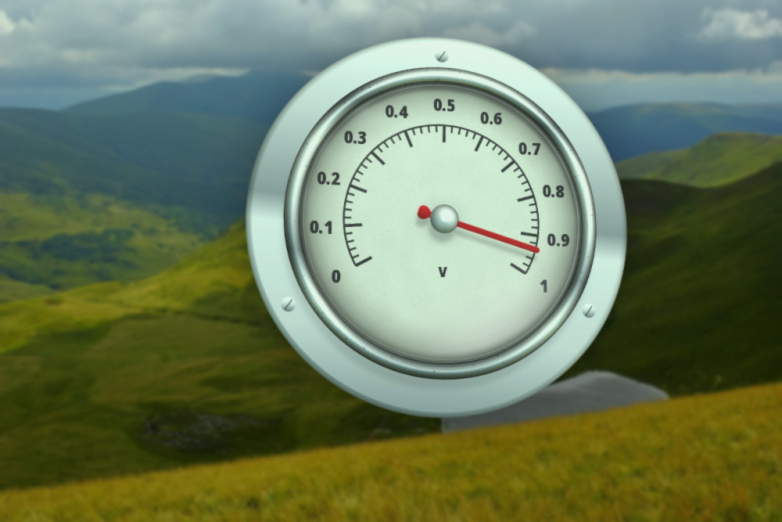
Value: **0.94** V
